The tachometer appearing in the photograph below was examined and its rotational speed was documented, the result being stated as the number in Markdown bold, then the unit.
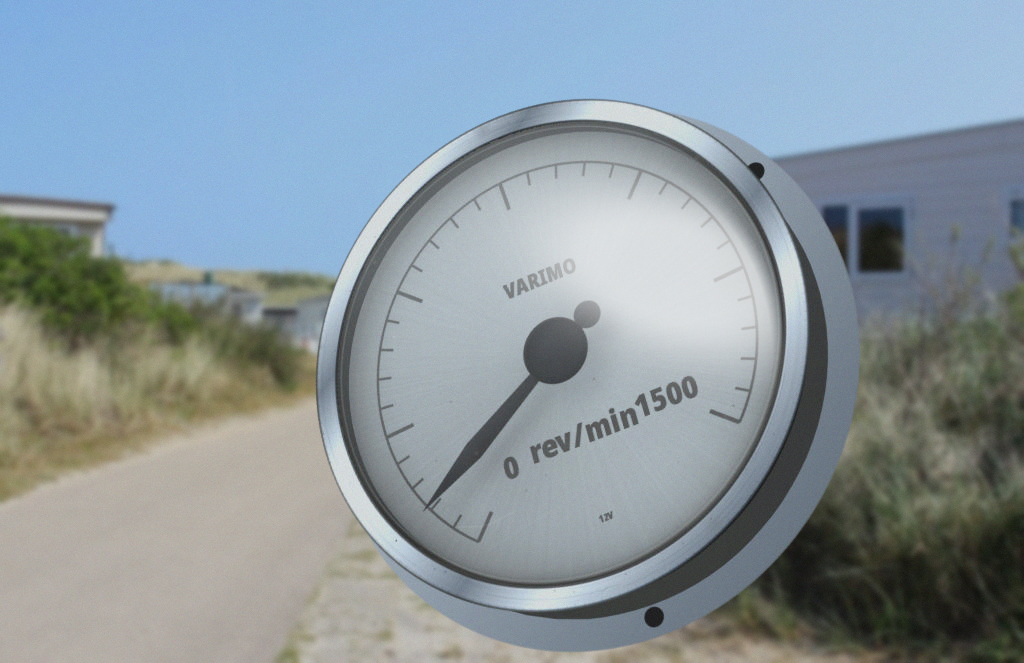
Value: **100** rpm
